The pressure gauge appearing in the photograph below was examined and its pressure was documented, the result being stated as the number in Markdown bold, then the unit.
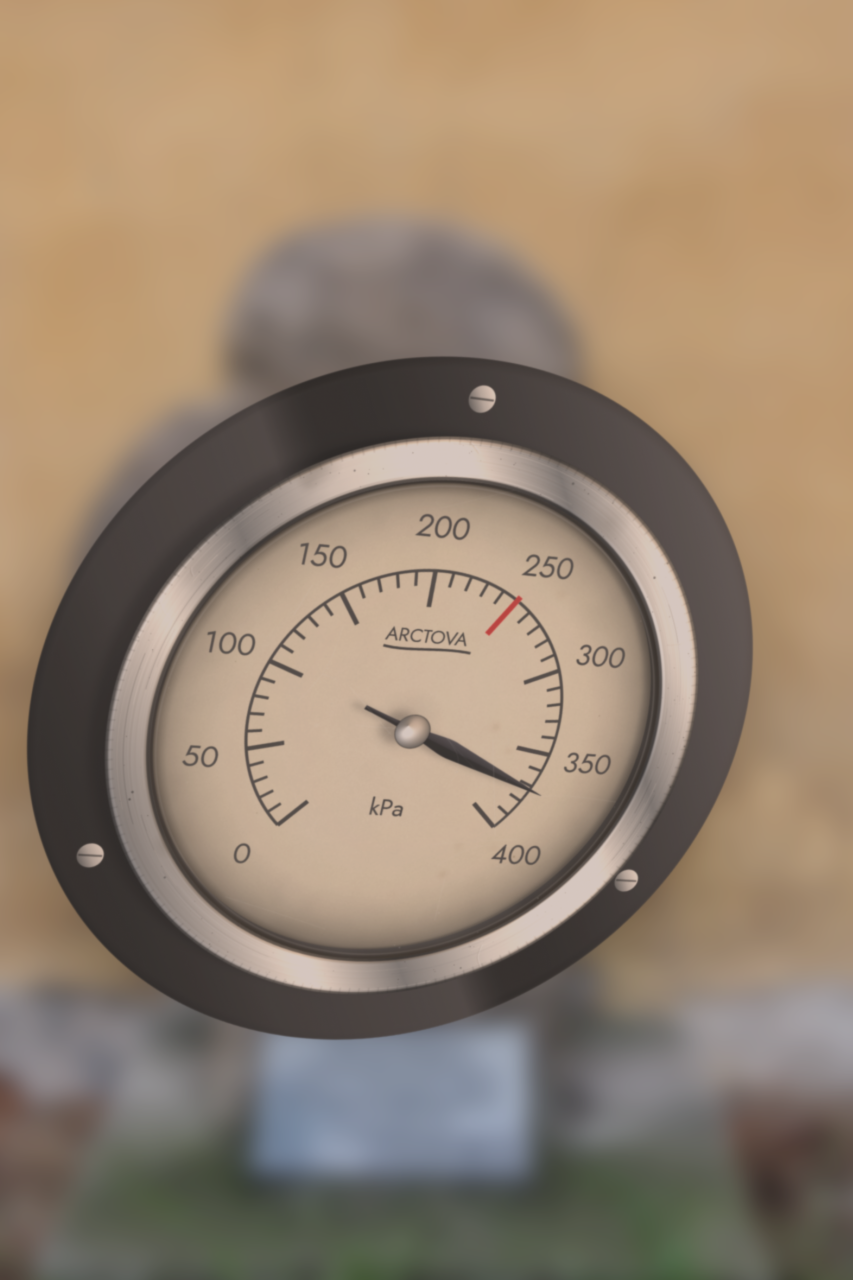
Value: **370** kPa
